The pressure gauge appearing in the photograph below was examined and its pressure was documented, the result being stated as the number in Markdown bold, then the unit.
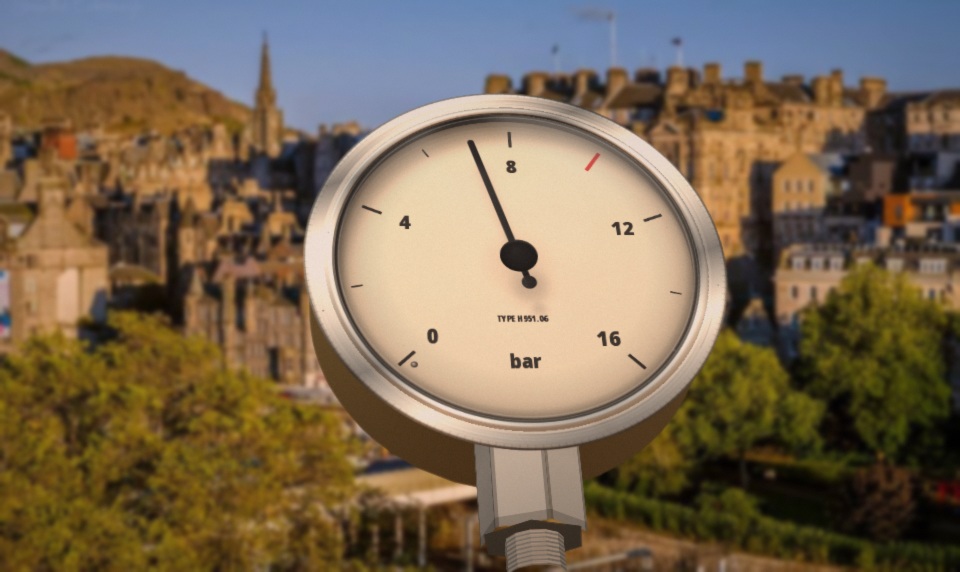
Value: **7** bar
